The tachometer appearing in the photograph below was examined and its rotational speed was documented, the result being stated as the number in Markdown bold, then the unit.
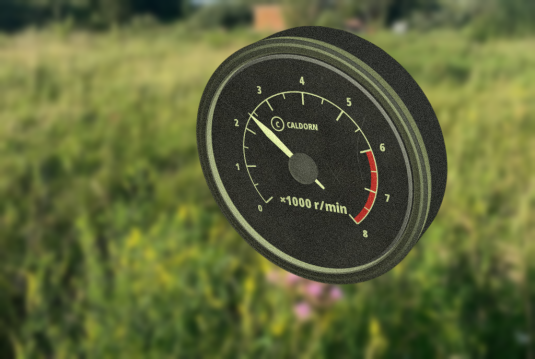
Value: **2500** rpm
